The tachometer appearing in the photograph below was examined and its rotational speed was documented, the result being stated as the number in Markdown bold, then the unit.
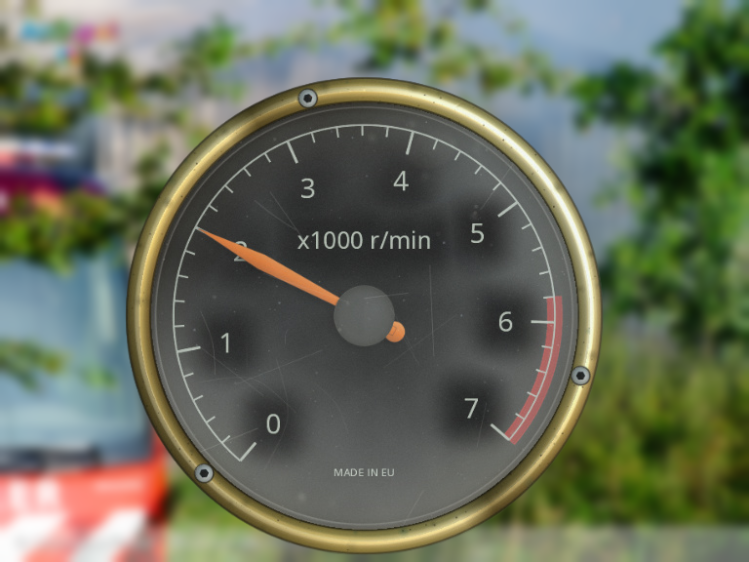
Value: **2000** rpm
